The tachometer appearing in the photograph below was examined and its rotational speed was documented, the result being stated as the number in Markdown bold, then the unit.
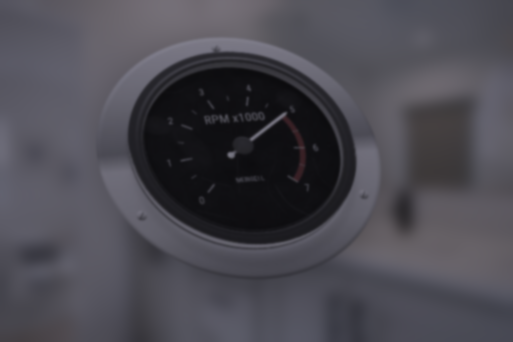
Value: **5000** rpm
